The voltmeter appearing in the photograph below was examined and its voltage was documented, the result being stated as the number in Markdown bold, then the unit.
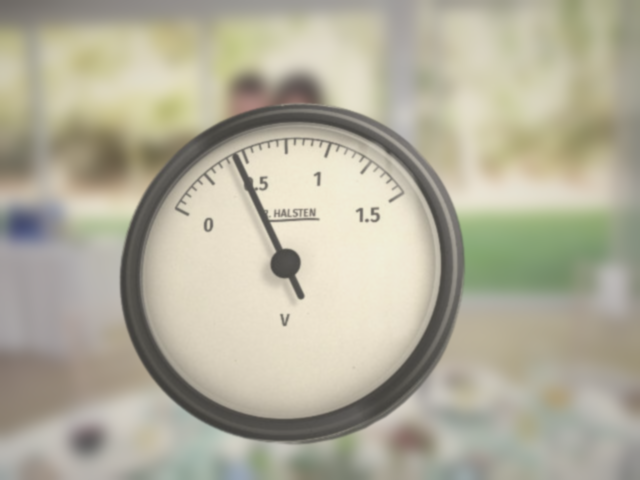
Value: **0.45** V
